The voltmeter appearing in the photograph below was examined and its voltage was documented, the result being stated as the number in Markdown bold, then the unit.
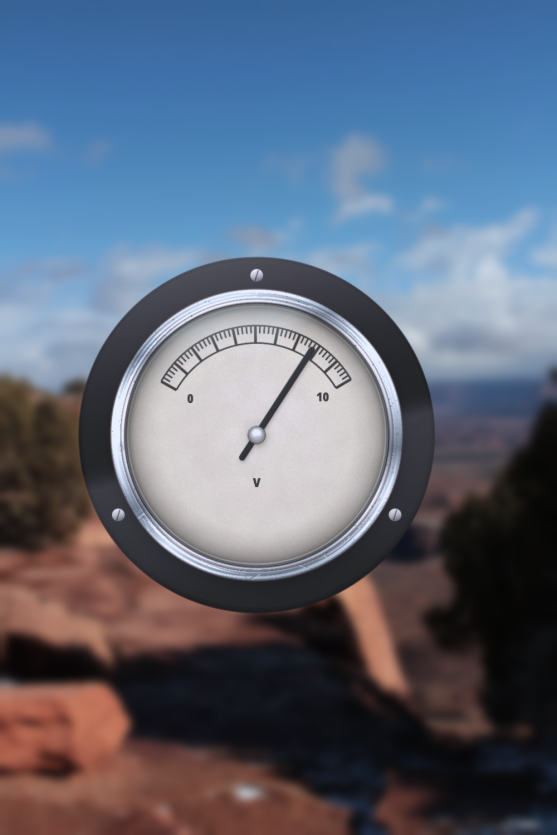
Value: **7.8** V
